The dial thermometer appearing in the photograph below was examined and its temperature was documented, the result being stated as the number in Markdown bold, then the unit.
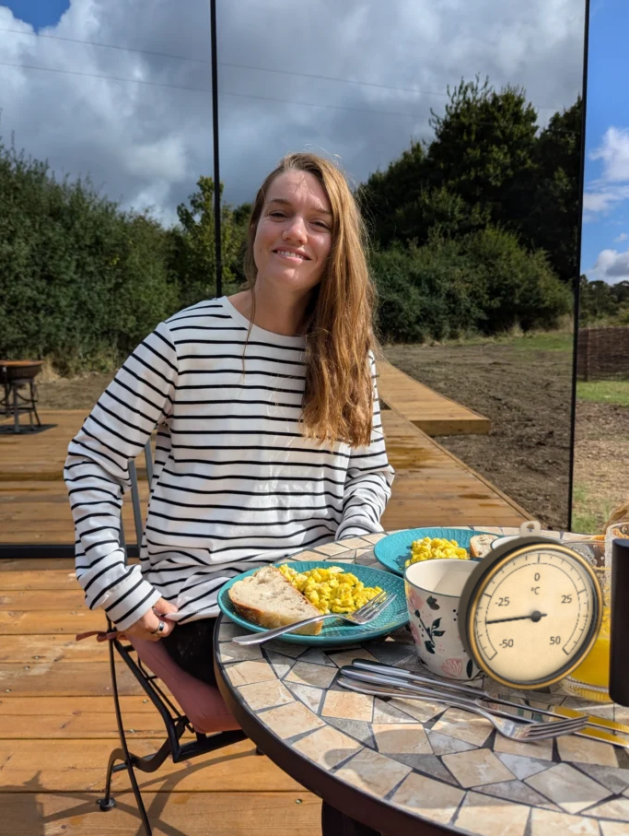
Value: **-35** °C
